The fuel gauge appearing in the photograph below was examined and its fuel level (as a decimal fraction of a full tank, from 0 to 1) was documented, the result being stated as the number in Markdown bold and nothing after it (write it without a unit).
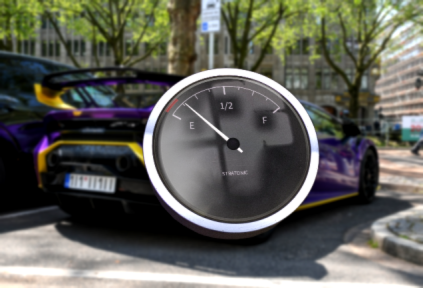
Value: **0.125**
